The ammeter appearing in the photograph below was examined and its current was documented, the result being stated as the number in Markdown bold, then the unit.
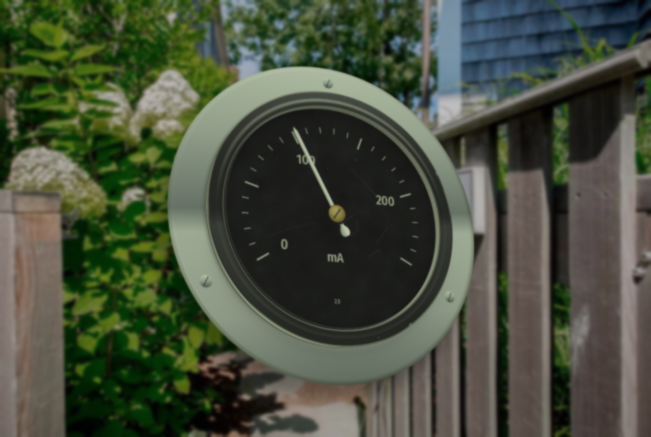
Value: **100** mA
